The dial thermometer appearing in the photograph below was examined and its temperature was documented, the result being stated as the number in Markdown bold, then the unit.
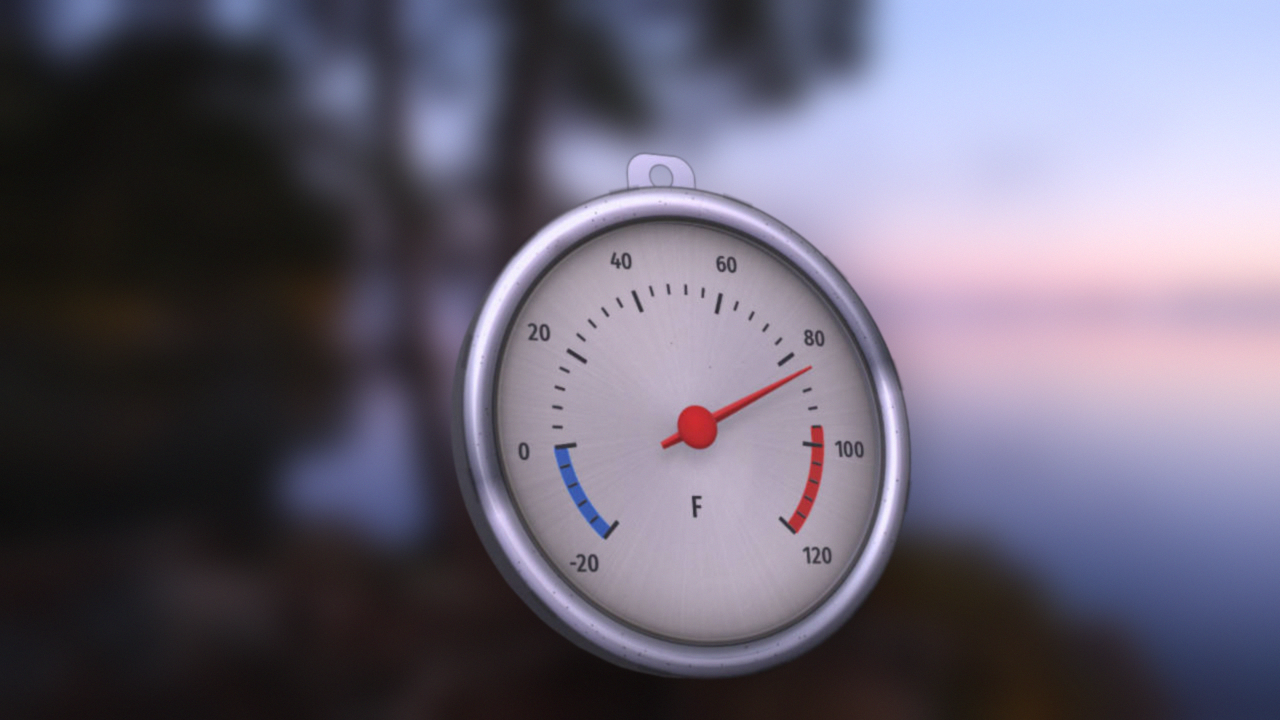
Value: **84** °F
